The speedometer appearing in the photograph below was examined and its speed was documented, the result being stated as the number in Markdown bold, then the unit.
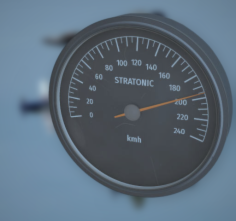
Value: **195** km/h
